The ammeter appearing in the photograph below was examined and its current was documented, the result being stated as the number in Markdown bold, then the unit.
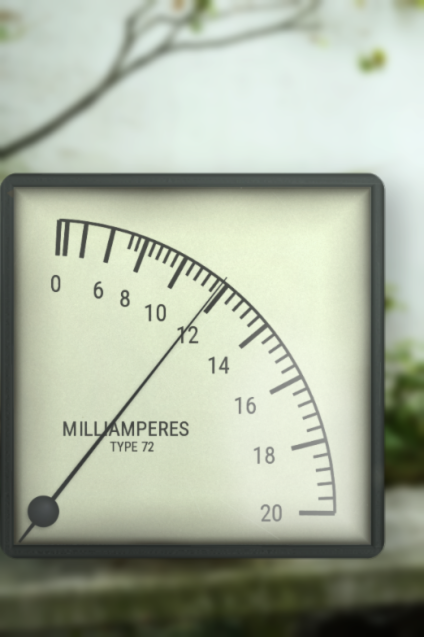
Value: **11.8** mA
